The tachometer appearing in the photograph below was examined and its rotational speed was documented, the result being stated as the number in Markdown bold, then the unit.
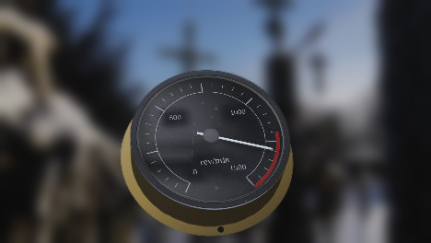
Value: **1300** rpm
